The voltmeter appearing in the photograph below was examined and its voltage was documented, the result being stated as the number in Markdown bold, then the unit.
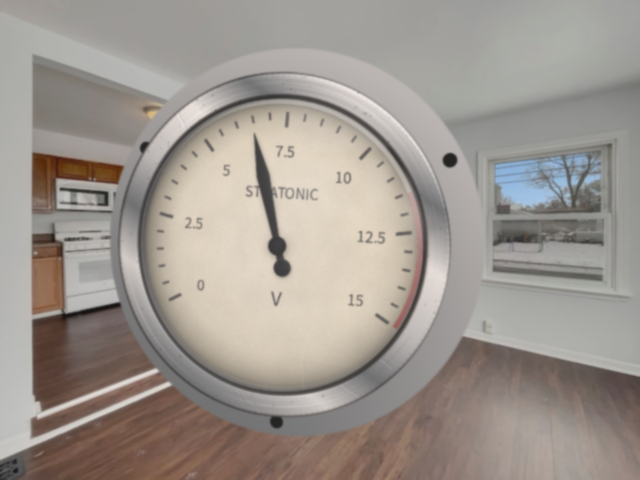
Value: **6.5** V
